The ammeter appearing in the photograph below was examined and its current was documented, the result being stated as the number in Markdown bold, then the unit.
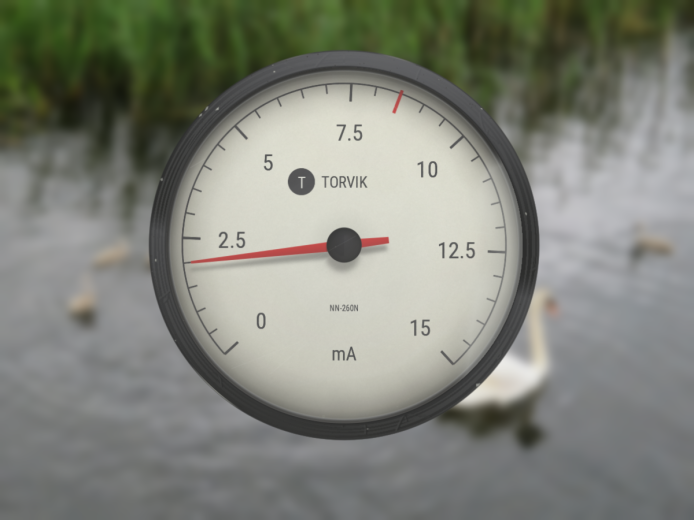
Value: **2** mA
